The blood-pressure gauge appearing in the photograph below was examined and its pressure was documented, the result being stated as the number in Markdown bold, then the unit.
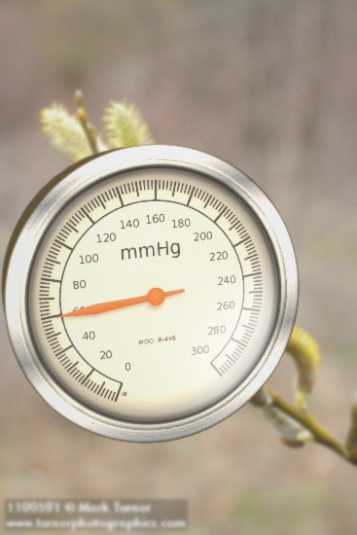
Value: **60** mmHg
